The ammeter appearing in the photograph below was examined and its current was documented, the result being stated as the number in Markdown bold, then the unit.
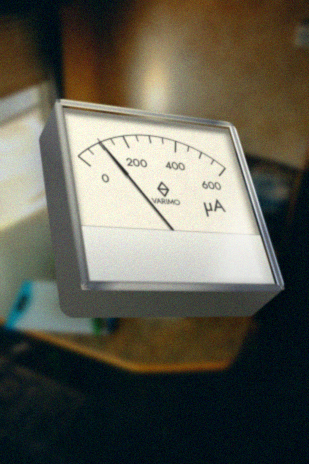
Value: **100** µA
